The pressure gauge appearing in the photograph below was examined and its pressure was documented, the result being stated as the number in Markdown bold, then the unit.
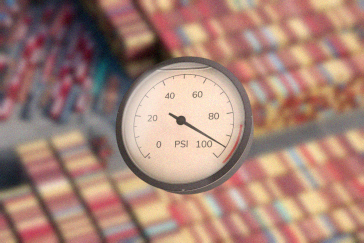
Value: **95** psi
